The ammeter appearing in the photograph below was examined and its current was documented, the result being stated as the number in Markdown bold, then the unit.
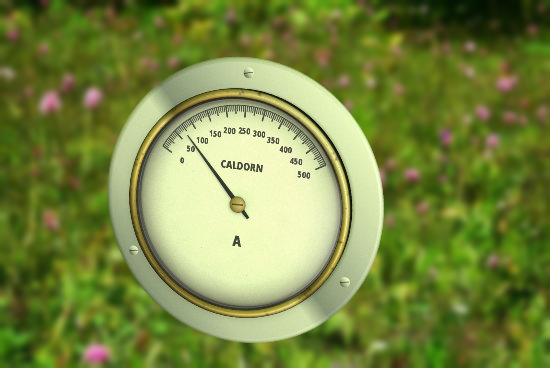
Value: **75** A
